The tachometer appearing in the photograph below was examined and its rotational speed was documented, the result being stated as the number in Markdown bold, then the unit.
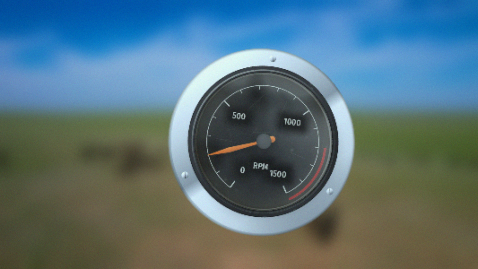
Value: **200** rpm
